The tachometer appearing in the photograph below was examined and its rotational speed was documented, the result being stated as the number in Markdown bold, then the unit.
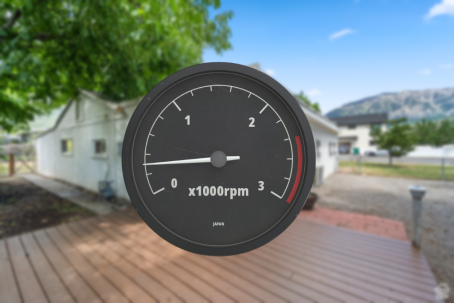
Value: **300** rpm
